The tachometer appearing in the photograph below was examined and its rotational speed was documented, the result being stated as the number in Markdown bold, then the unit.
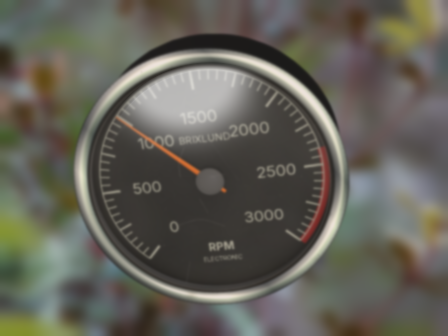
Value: **1000** rpm
